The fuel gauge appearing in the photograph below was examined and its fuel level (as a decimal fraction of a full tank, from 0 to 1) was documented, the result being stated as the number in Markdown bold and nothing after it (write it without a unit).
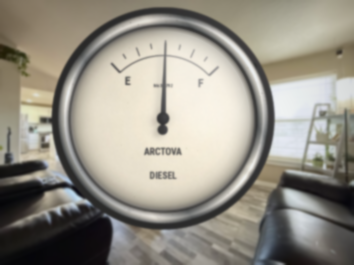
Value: **0.5**
